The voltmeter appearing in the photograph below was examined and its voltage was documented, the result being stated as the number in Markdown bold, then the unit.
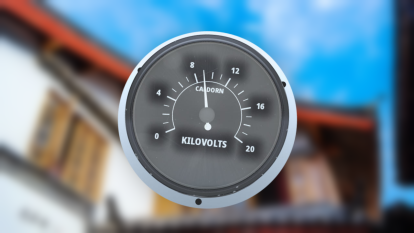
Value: **9** kV
